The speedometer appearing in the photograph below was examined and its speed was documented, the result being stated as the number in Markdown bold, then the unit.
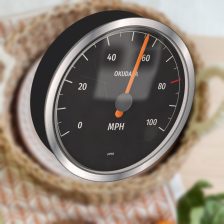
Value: **55** mph
